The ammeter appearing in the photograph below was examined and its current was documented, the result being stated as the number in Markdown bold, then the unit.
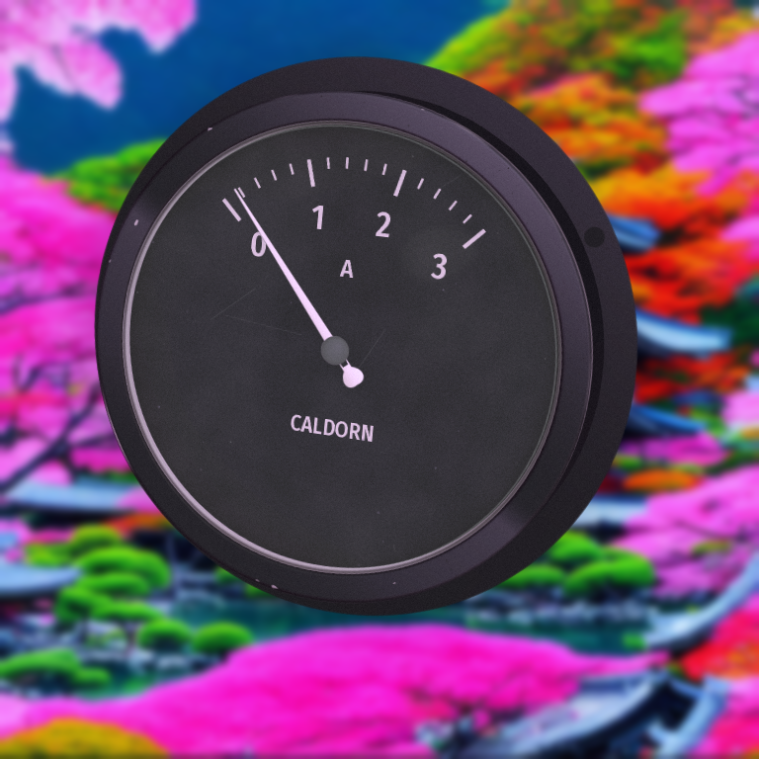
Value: **0.2** A
